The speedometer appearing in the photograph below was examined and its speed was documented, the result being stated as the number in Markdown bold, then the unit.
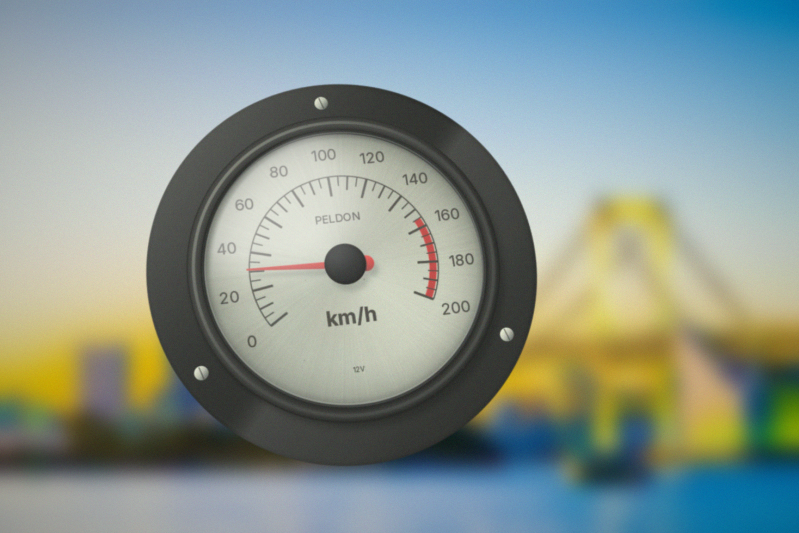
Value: **30** km/h
